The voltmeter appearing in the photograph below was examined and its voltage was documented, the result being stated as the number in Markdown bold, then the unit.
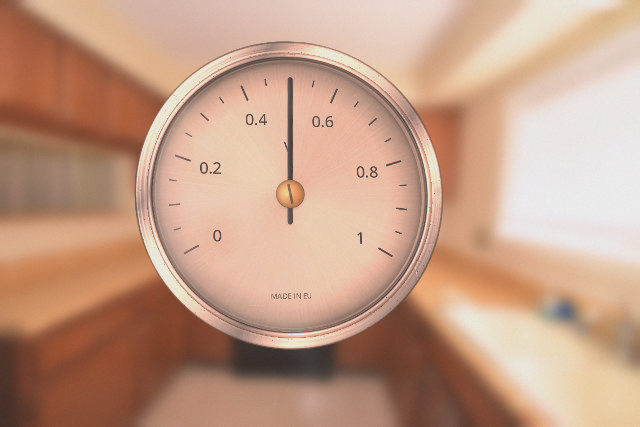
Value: **0.5** V
